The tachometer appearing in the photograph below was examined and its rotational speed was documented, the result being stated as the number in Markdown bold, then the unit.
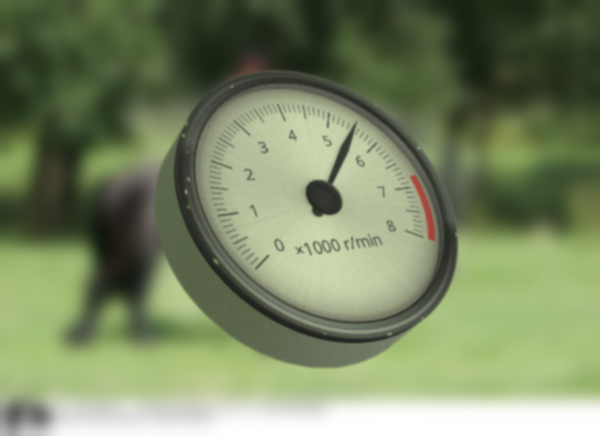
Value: **5500** rpm
